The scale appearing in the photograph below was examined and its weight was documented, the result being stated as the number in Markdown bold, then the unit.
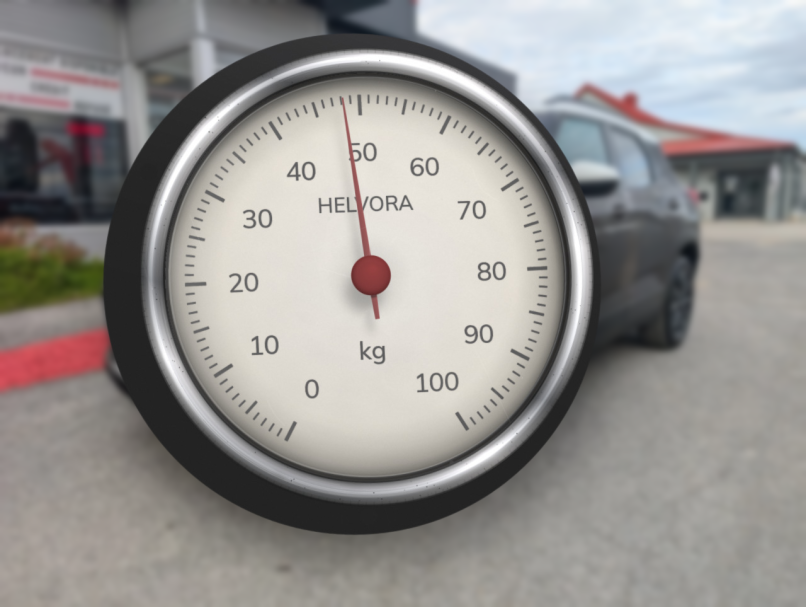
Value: **48** kg
